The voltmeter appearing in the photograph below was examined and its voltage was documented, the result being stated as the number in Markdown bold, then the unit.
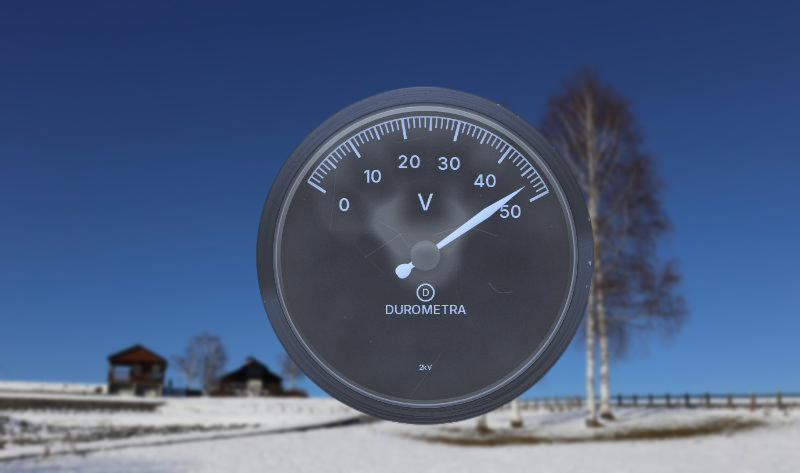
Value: **47** V
